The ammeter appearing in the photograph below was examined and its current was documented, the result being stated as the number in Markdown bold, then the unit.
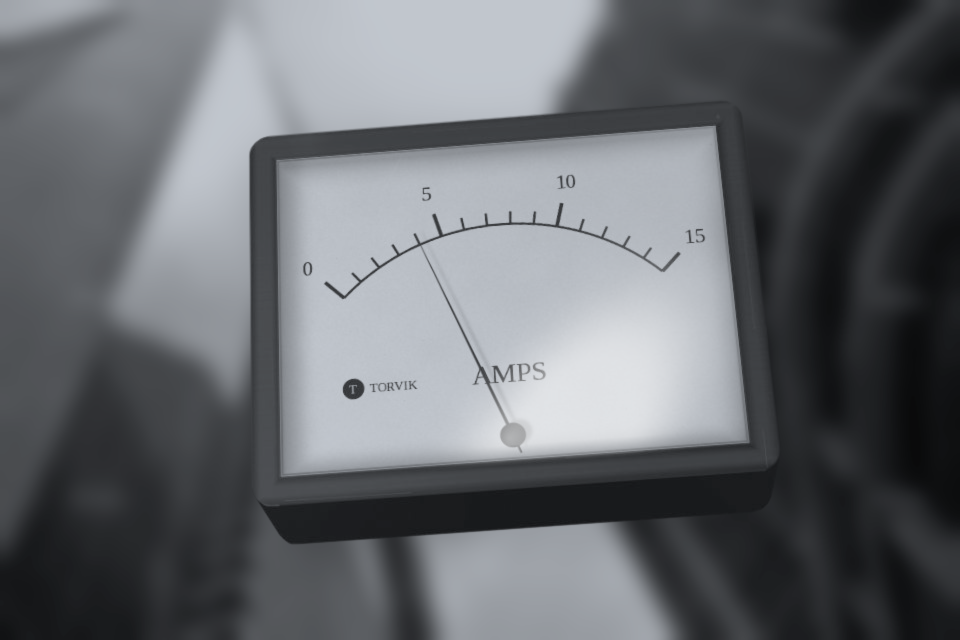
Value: **4** A
